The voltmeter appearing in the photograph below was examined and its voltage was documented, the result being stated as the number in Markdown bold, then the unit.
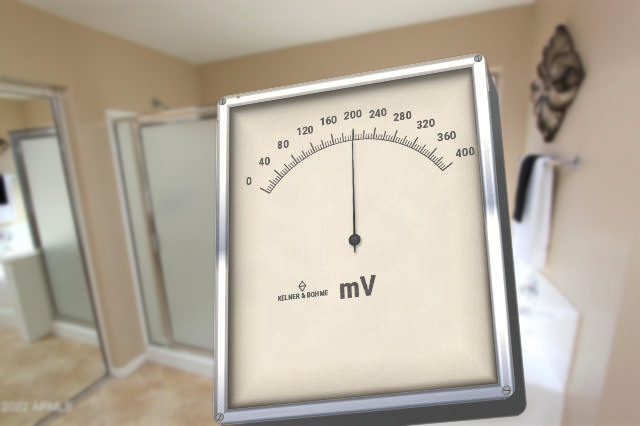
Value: **200** mV
